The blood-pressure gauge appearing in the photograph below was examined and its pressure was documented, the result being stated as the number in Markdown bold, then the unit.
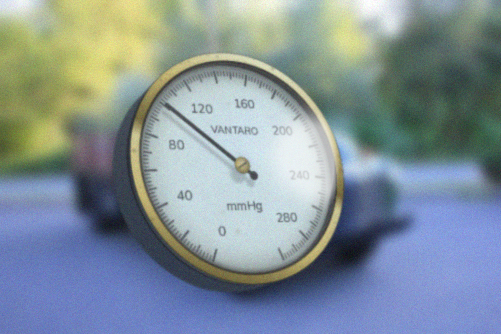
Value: **100** mmHg
